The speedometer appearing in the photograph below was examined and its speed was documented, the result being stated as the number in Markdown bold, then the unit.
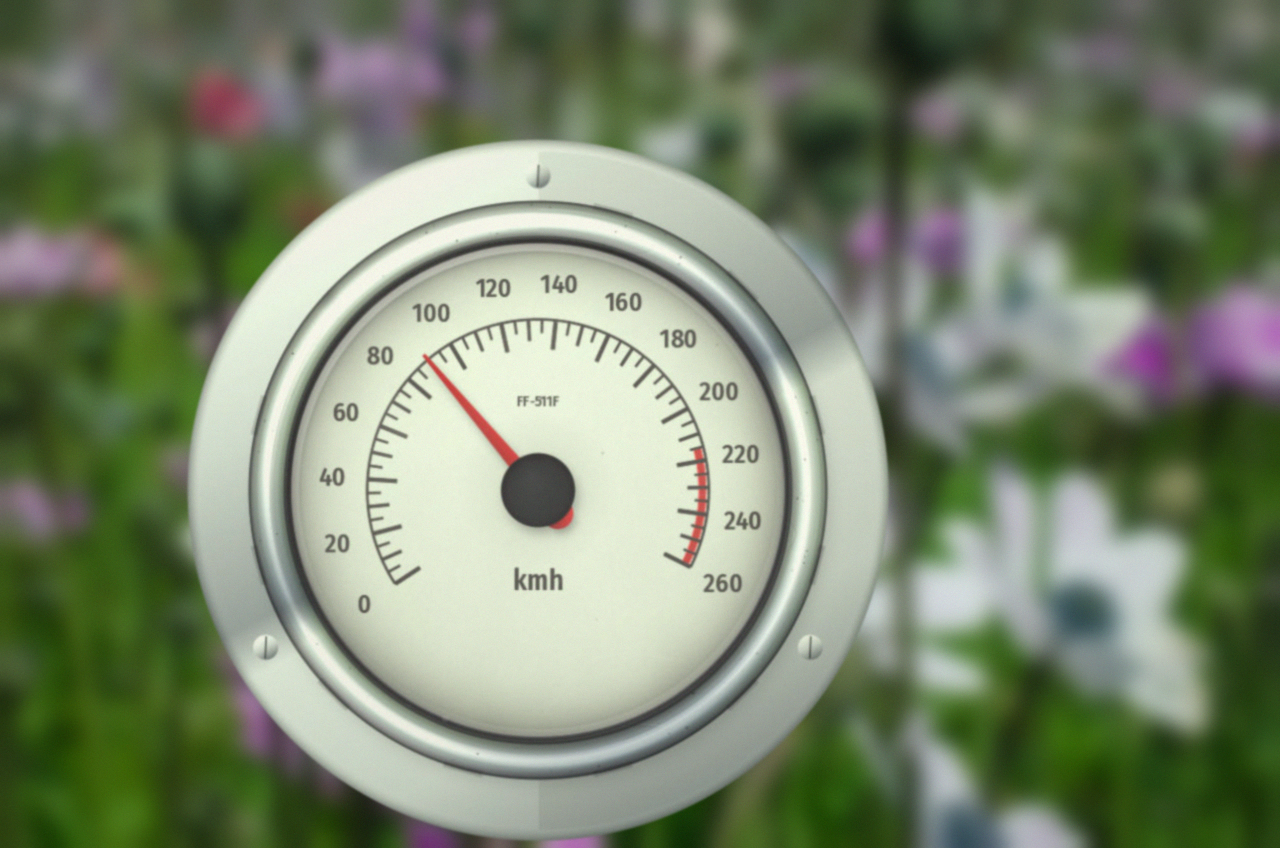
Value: **90** km/h
